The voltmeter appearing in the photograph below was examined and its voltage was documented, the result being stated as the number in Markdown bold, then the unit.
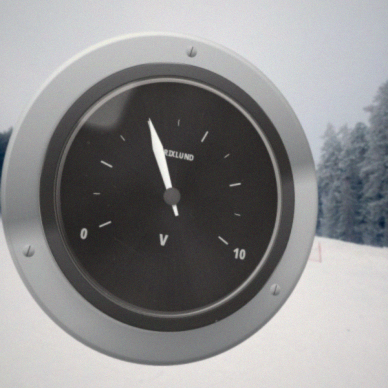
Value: **4** V
